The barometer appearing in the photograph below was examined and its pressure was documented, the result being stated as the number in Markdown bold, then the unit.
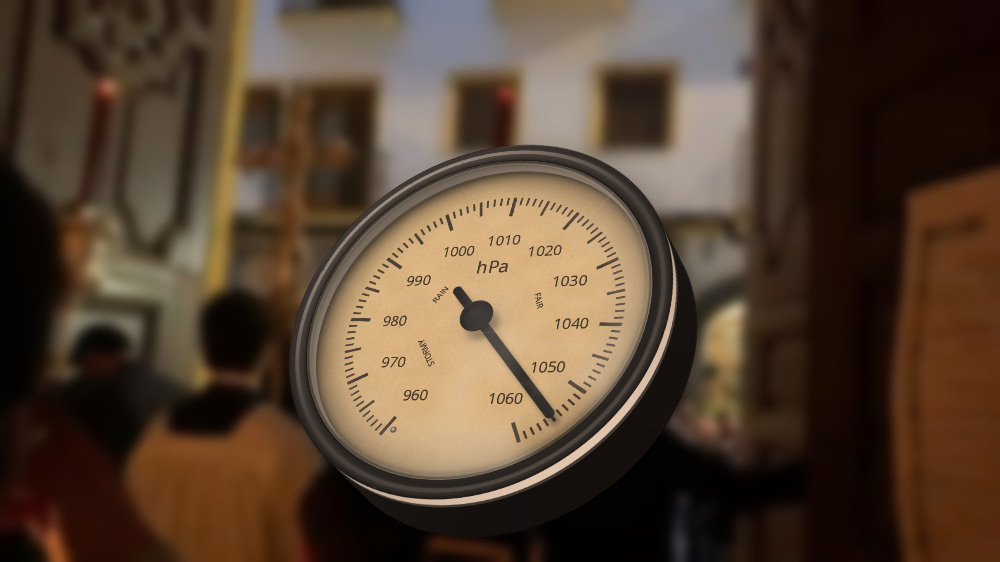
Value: **1055** hPa
